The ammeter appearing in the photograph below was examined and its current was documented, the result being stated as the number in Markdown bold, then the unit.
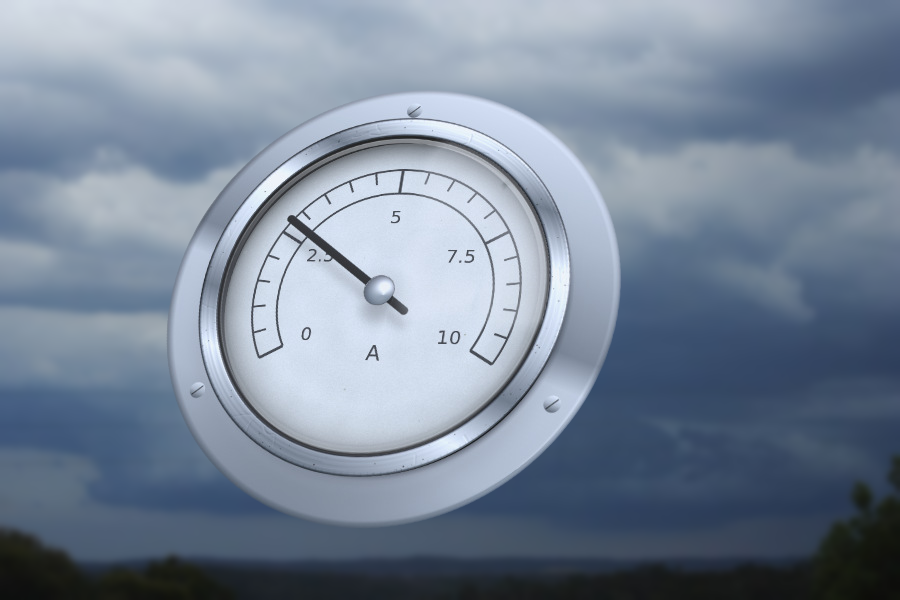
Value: **2.75** A
